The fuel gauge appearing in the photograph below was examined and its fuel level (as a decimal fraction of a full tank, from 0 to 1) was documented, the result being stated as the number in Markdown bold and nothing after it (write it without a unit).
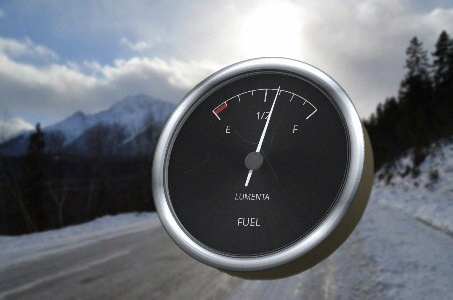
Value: **0.625**
